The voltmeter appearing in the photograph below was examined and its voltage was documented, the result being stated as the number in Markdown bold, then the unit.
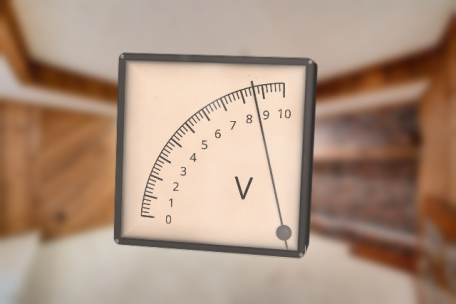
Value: **8.6** V
